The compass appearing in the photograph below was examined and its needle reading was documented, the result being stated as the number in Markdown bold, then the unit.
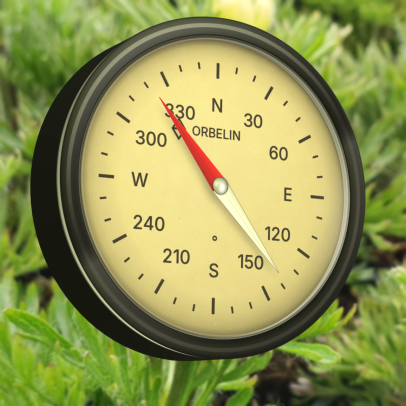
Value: **320** °
